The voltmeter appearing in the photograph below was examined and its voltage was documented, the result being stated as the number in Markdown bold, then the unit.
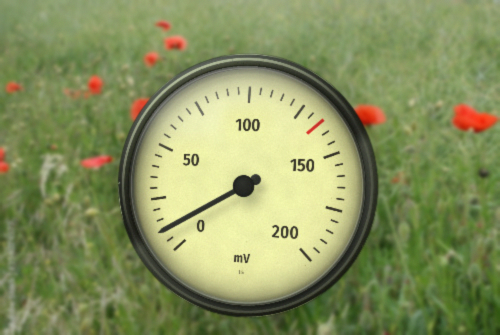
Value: **10** mV
